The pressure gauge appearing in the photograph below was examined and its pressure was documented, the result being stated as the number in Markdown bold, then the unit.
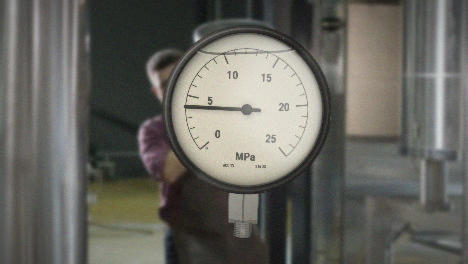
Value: **4** MPa
